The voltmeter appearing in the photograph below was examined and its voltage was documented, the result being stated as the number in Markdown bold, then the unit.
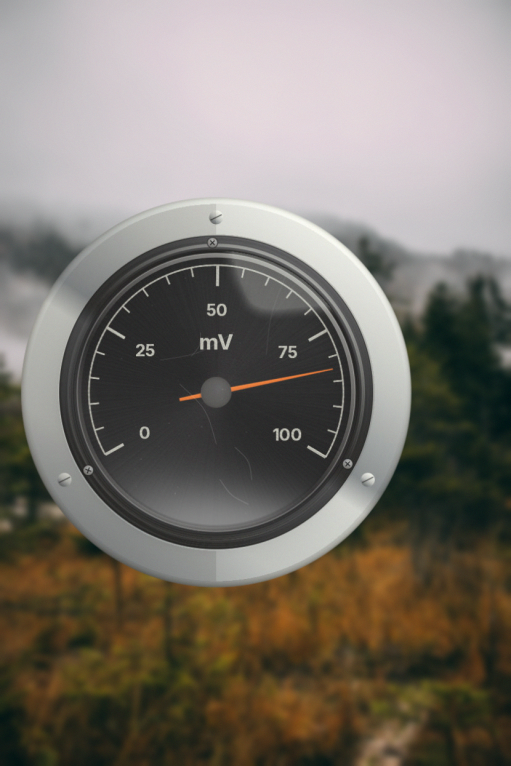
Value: **82.5** mV
